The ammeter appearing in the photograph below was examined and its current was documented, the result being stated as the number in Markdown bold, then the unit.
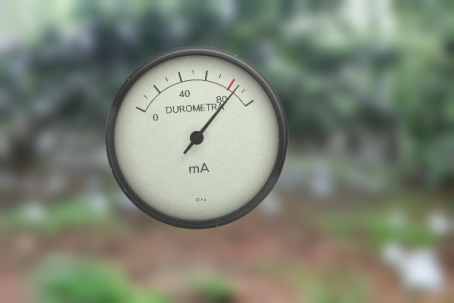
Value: **85** mA
